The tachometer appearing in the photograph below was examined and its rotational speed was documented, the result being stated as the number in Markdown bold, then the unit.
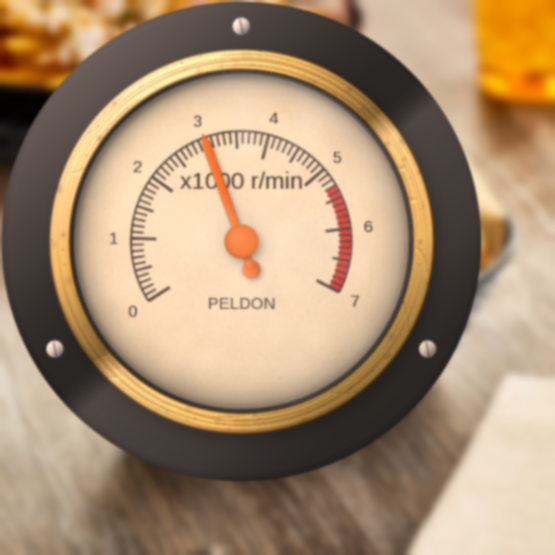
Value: **3000** rpm
